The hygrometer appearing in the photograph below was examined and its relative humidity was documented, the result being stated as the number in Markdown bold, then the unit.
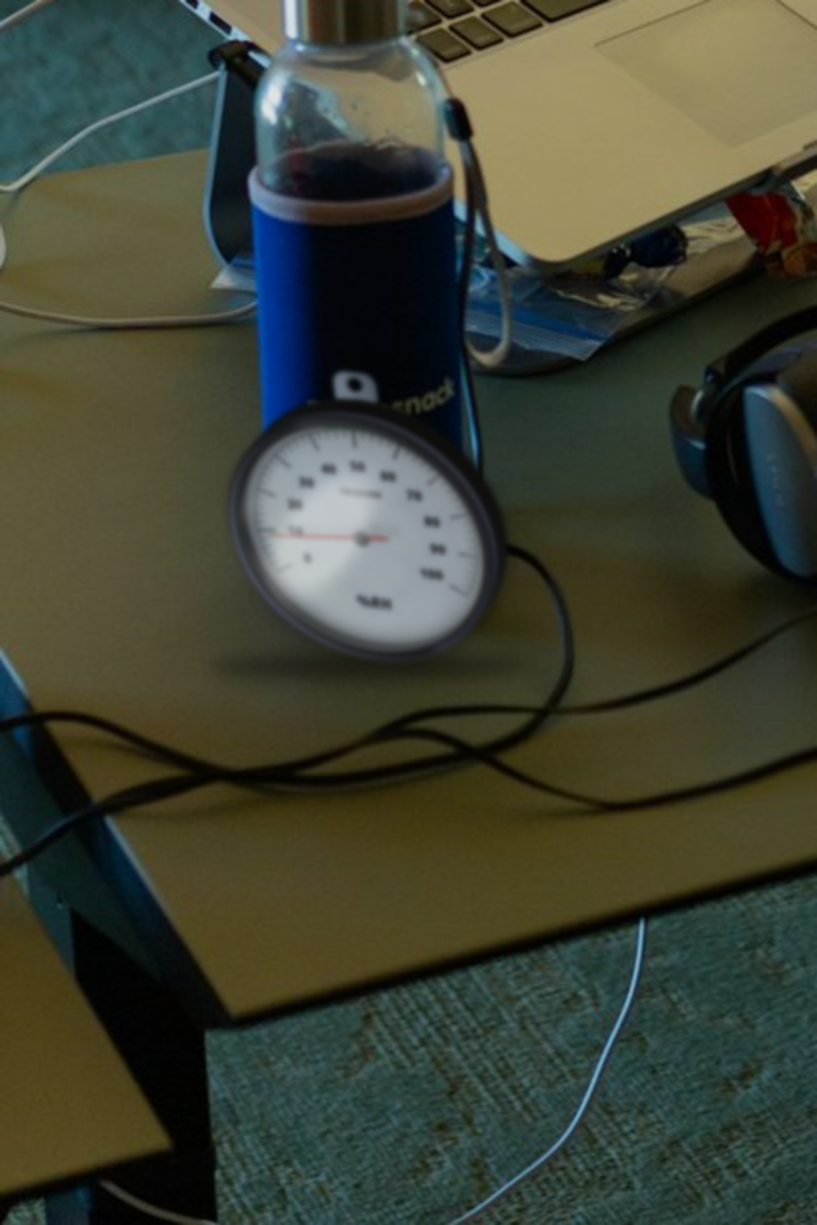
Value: **10** %
